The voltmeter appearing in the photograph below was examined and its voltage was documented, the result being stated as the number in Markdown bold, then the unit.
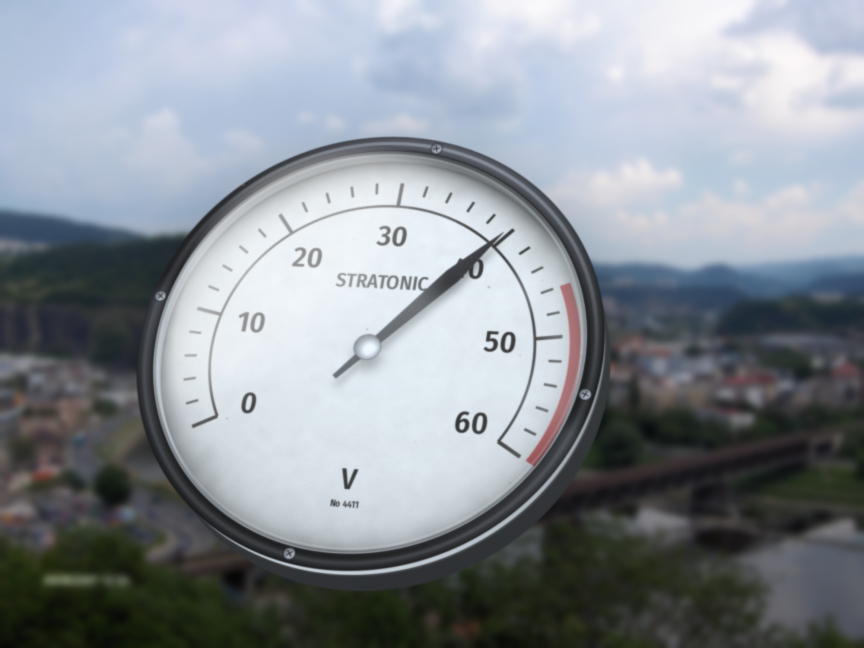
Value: **40** V
